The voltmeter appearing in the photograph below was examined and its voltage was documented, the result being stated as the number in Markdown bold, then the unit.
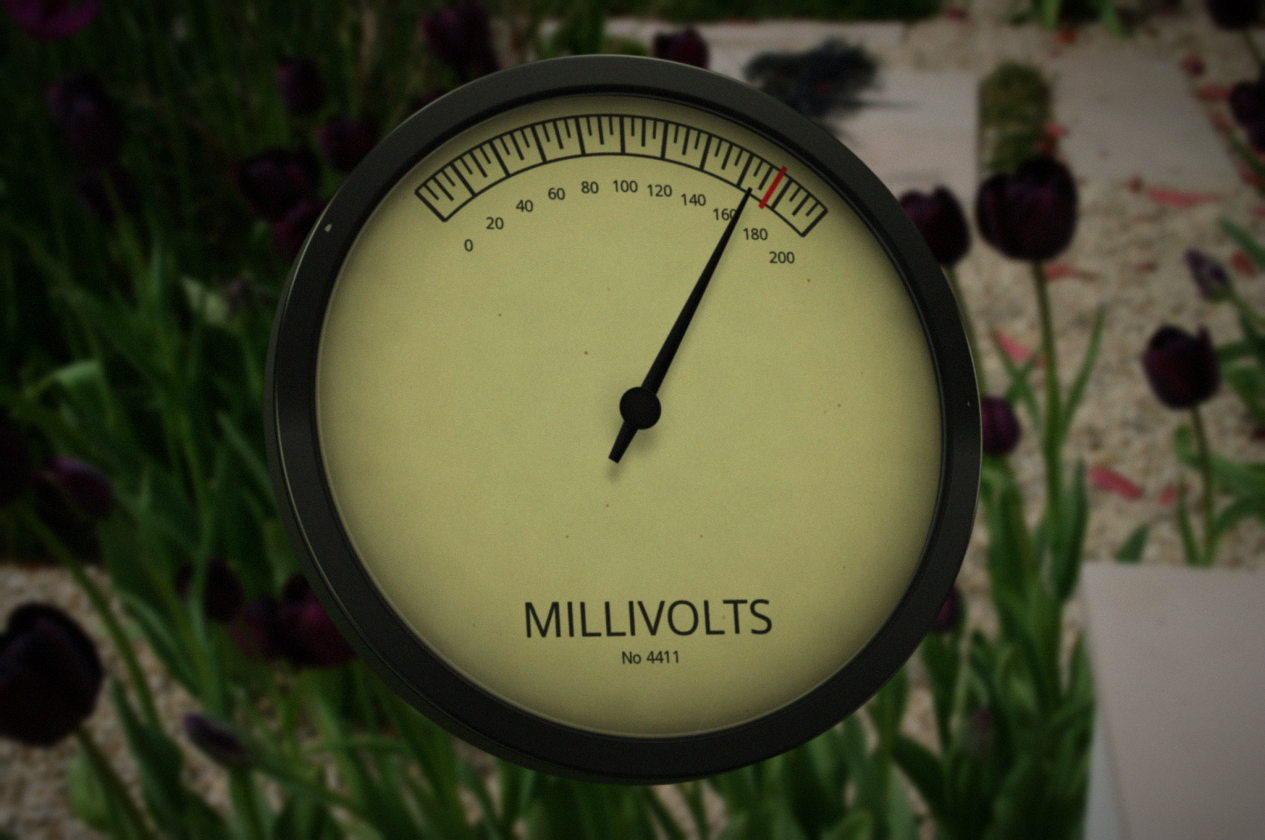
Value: **165** mV
